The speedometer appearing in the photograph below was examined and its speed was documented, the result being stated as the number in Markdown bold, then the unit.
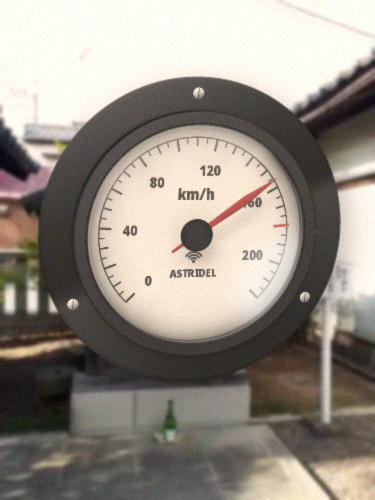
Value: **155** km/h
